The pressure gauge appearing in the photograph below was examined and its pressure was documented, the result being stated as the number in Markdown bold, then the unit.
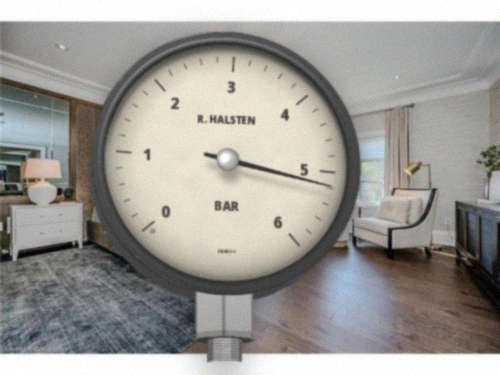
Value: **5.2** bar
